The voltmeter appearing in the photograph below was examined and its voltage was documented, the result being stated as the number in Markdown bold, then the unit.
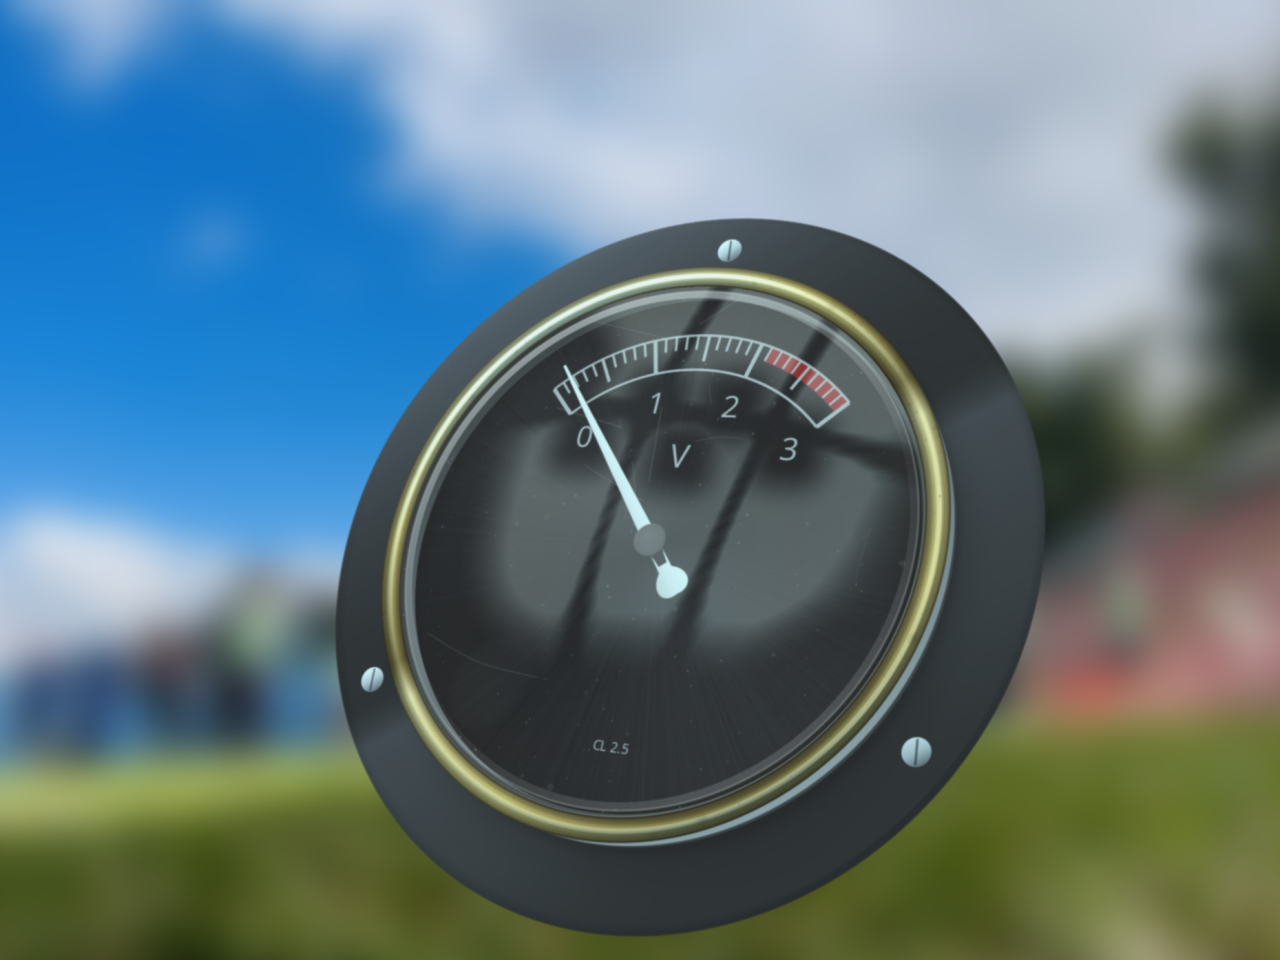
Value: **0.2** V
